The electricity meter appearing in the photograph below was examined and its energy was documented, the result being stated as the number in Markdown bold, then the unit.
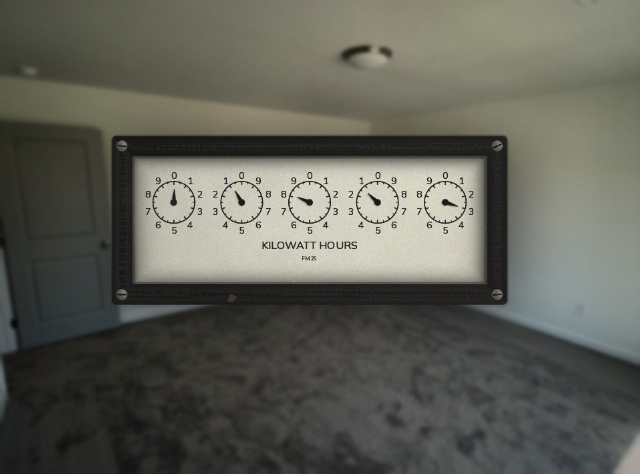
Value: **813** kWh
